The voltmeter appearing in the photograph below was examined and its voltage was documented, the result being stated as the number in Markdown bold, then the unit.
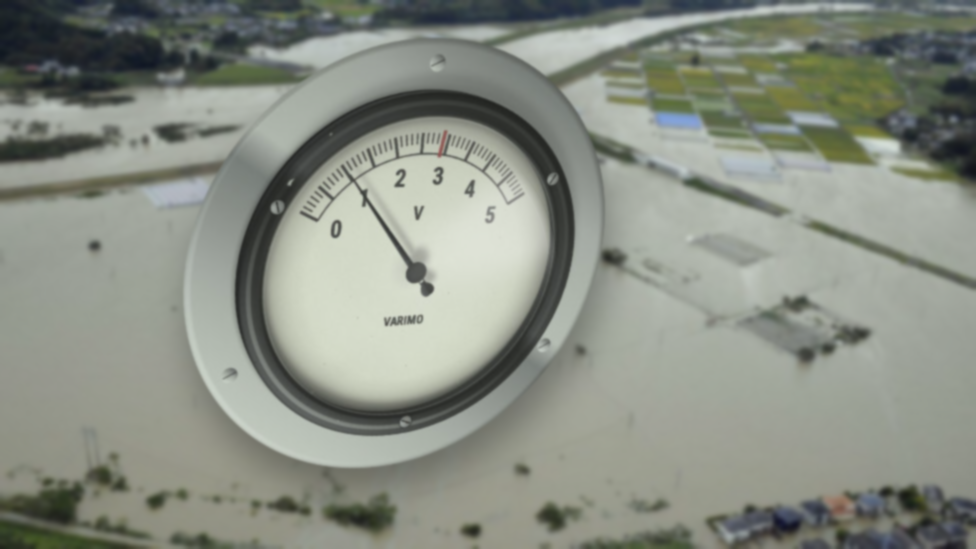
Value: **1** V
